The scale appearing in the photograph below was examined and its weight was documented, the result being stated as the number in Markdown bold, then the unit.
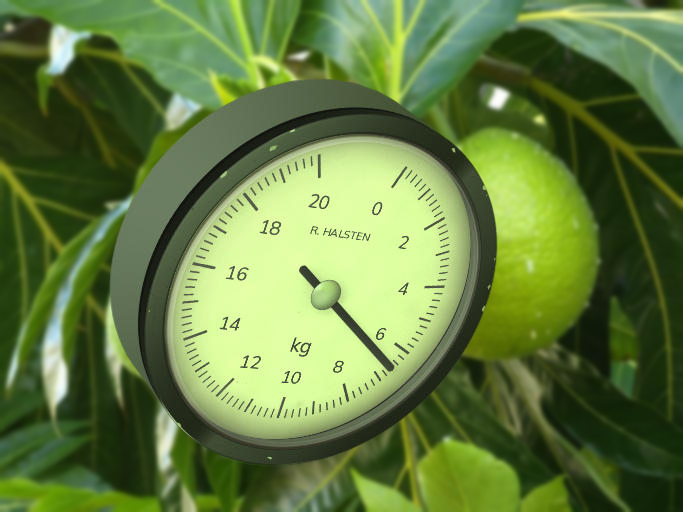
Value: **6.6** kg
